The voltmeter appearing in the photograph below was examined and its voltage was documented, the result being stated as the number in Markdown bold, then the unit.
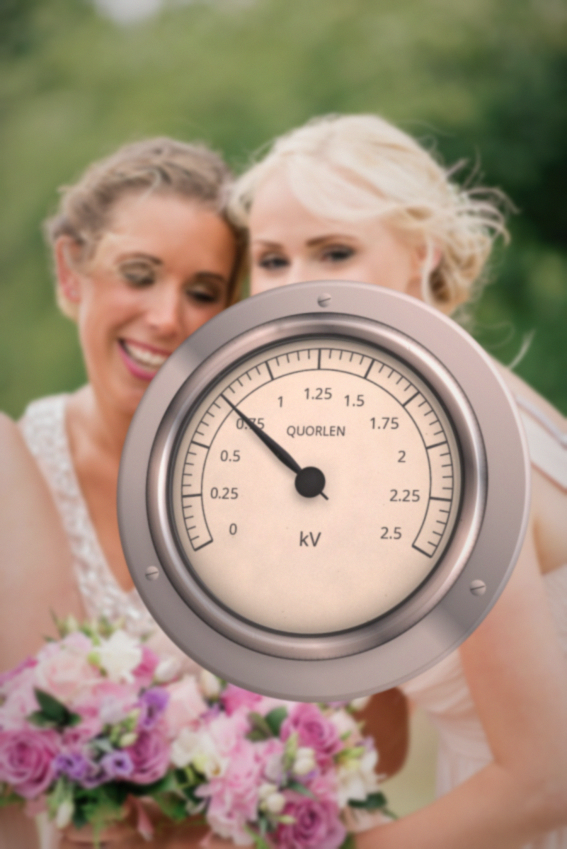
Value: **0.75** kV
